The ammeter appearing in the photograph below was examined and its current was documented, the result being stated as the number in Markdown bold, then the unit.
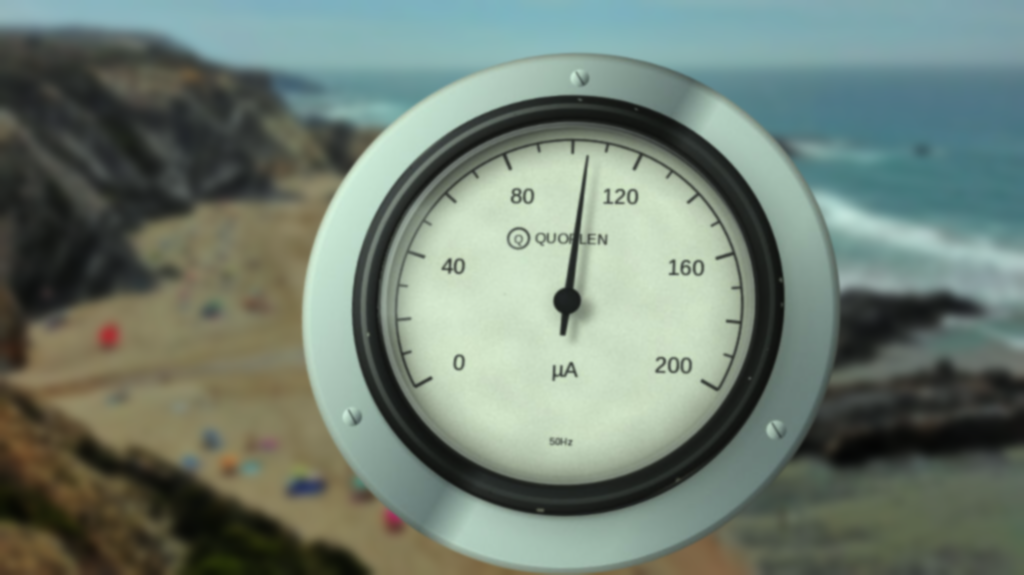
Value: **105** µA
